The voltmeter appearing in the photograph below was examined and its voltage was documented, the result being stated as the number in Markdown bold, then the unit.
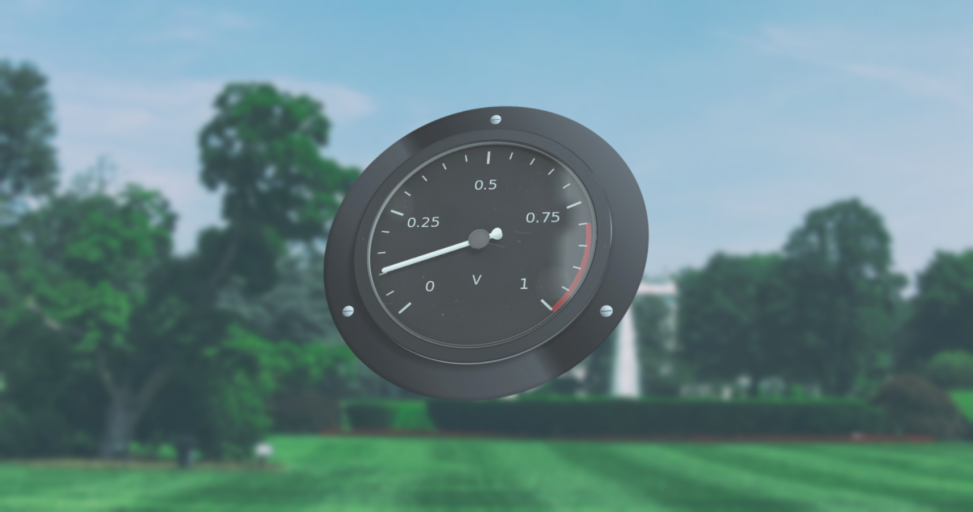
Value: **0.1** V
